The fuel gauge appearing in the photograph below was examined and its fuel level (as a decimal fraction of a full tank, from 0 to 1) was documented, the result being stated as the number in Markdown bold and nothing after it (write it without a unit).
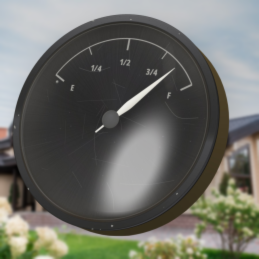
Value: **0.875**
